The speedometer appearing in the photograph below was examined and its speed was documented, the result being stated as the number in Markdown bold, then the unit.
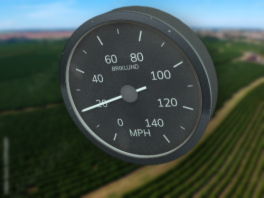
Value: **20** mph
